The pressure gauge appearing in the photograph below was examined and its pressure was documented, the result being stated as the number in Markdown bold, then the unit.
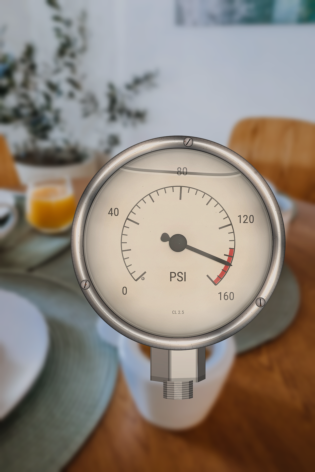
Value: **145** psi
